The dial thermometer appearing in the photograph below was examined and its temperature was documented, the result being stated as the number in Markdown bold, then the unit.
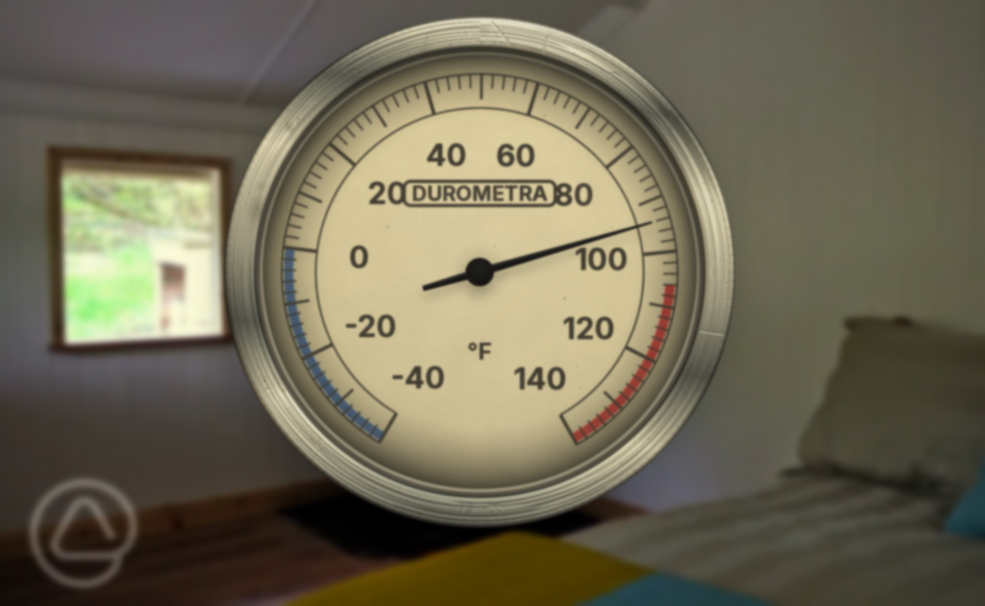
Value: **94** °F
